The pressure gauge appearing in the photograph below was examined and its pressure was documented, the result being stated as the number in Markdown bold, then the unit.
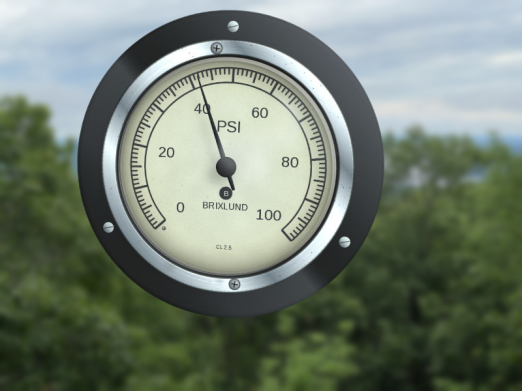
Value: **42** psi
